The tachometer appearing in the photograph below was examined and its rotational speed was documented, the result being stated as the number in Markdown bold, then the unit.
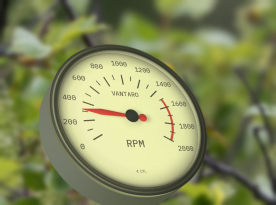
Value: **300** rpm
